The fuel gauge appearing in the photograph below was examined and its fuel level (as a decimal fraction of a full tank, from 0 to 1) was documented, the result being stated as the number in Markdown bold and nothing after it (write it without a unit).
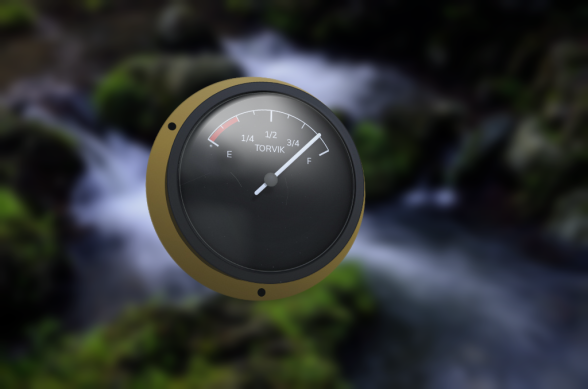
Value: **0.875**
